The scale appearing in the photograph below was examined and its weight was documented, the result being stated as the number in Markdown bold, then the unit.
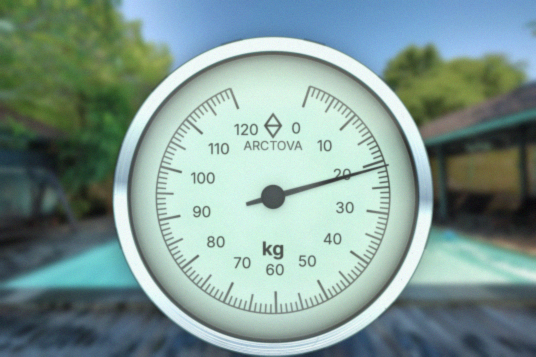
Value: **21** kg
